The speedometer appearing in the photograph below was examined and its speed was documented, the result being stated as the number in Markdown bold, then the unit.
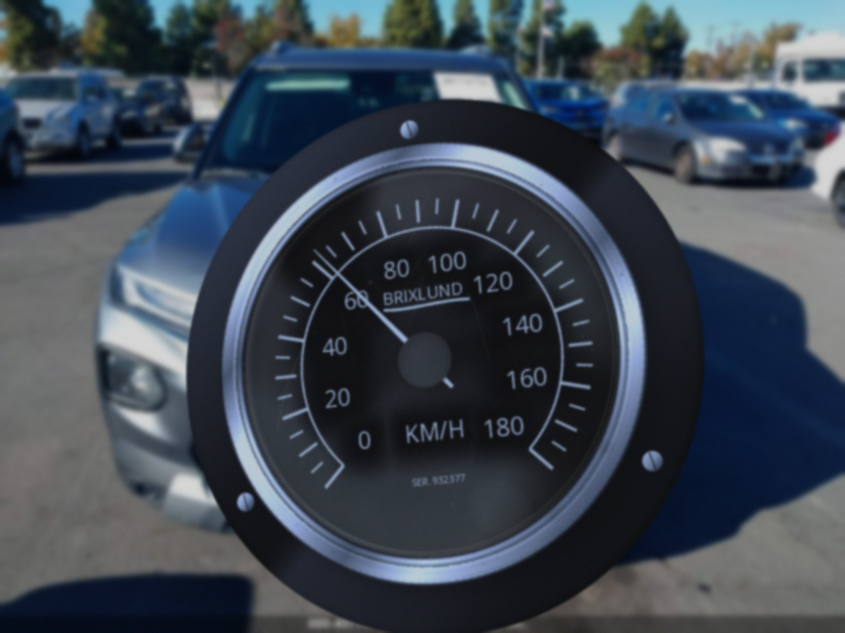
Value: **62.5** km/h
